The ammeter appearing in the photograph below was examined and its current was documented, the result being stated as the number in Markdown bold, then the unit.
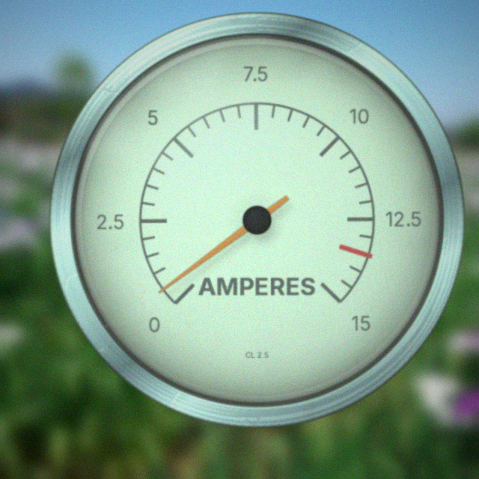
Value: **0.5** A
